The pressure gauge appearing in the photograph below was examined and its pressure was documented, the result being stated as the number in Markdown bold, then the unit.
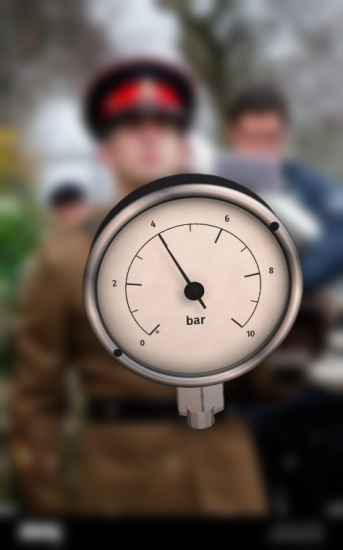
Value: **4** bar
